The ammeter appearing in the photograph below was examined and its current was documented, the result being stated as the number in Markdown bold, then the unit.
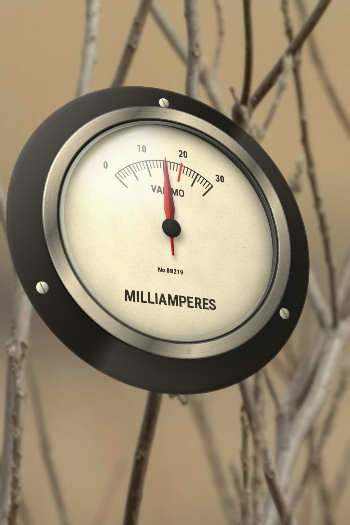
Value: **15** mA
